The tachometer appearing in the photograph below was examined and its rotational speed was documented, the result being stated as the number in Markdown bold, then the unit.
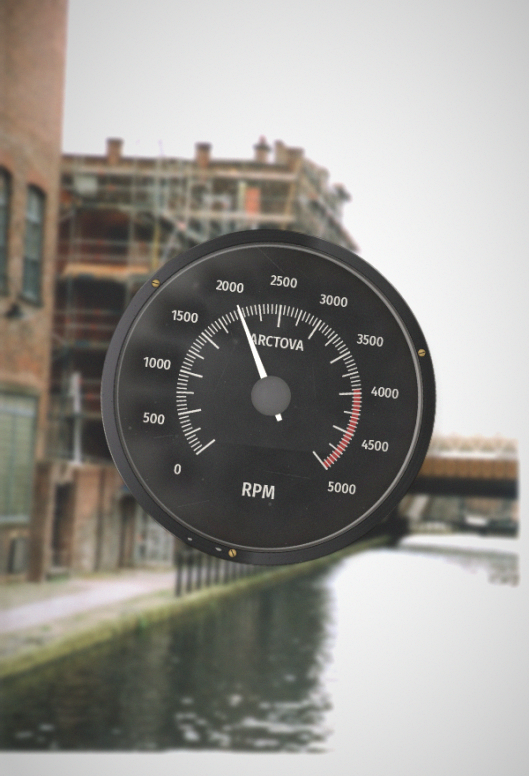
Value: **2000** rpm
